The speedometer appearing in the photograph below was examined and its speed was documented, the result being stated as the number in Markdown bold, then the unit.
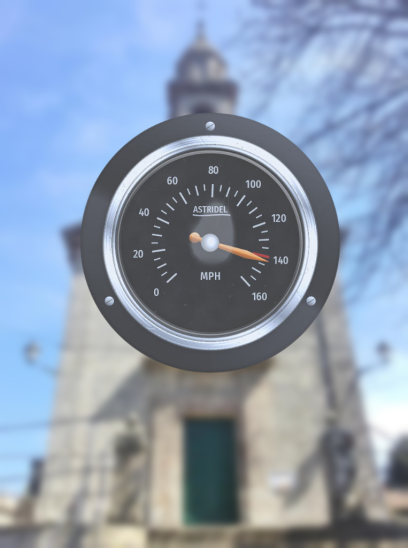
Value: **142.5** mph
